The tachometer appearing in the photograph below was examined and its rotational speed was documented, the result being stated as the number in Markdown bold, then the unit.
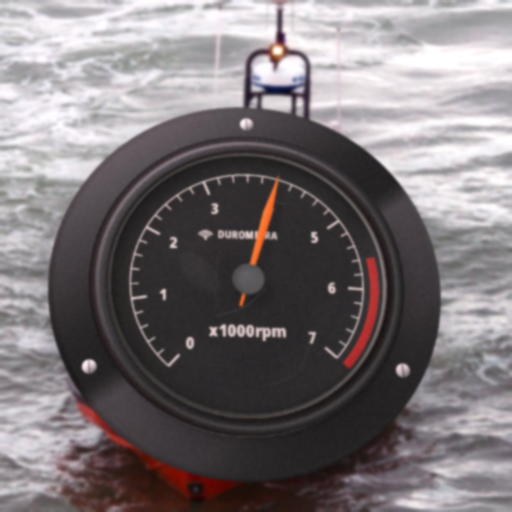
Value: **4000** rpm
